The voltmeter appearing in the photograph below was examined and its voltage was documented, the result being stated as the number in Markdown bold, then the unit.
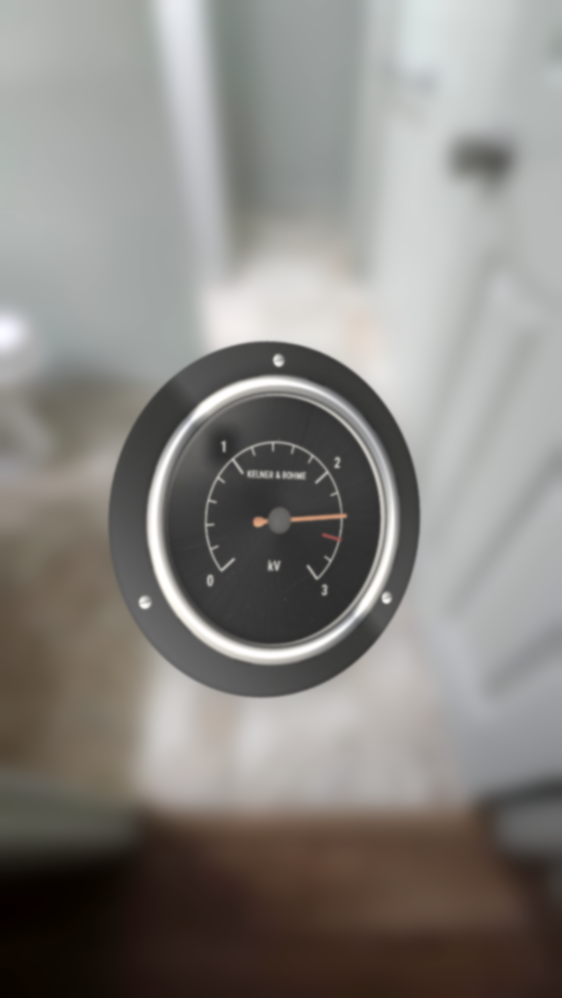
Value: **2.4** kV
